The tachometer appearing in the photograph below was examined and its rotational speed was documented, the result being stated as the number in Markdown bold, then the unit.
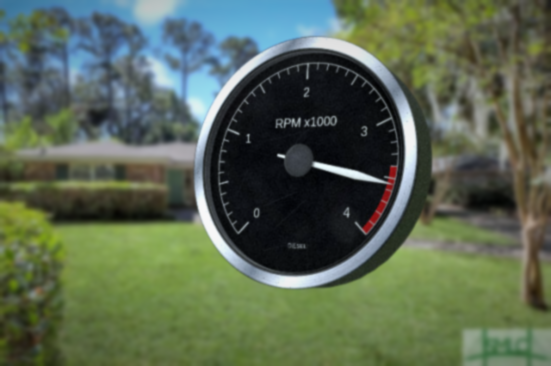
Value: **3550** rpm
